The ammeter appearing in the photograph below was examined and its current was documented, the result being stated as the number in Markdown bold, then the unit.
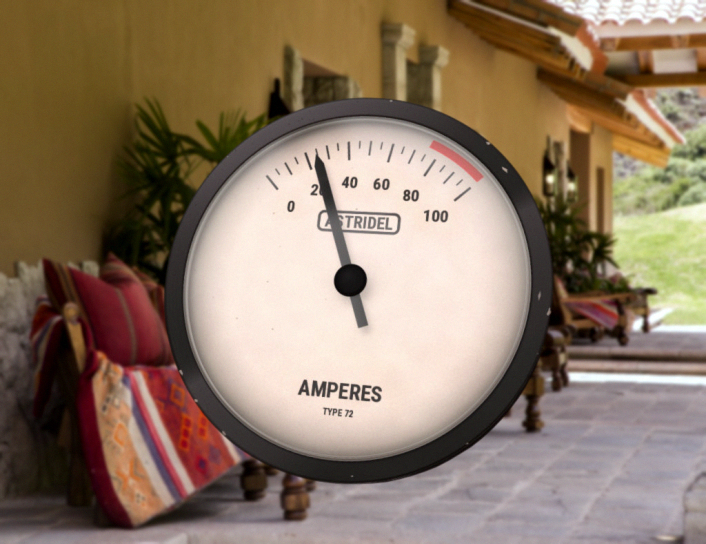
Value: **25** A
